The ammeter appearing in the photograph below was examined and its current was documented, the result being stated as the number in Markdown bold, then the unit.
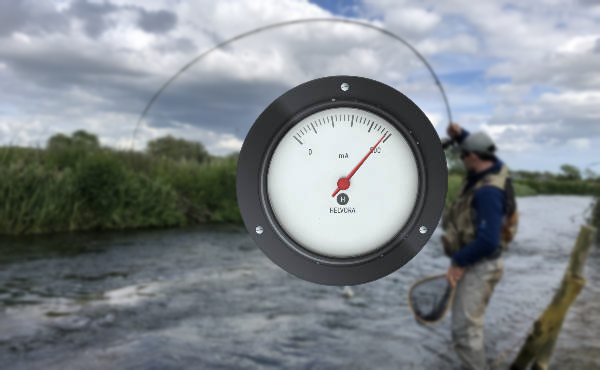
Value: **480** mA
